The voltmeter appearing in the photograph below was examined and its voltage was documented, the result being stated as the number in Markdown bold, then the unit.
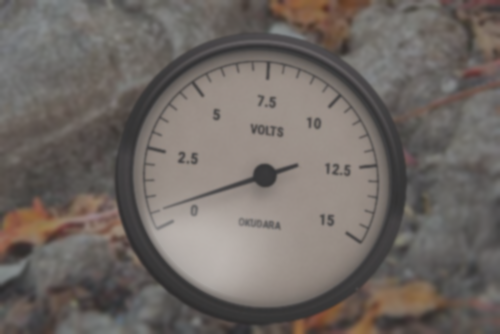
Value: **0.5** V
